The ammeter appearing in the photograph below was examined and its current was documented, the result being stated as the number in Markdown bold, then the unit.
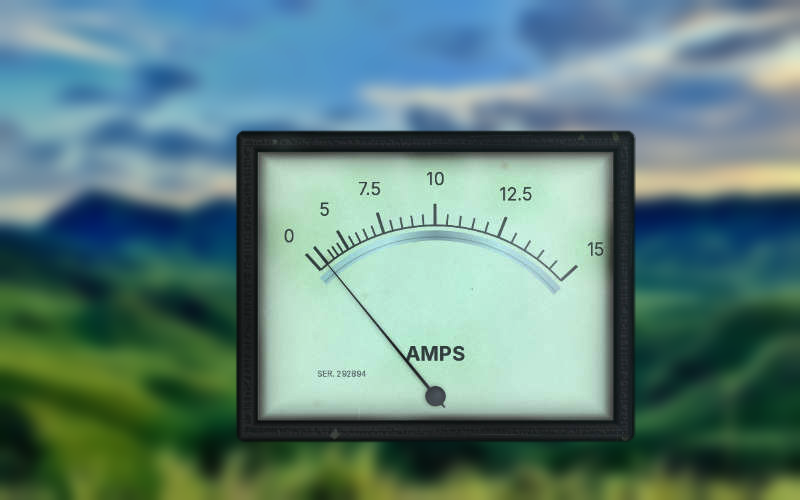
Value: **2.5** A
